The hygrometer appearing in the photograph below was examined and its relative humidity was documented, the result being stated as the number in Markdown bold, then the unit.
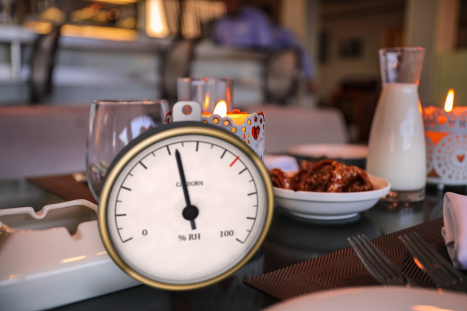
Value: **42.5** %
